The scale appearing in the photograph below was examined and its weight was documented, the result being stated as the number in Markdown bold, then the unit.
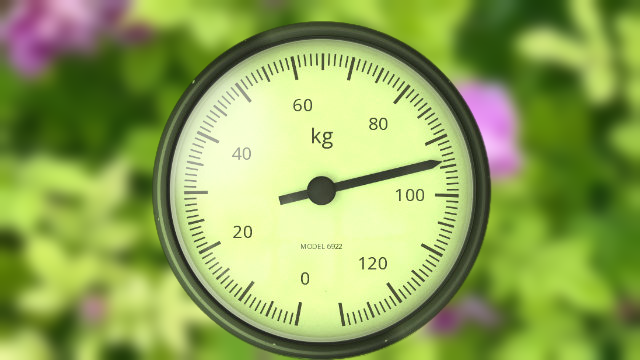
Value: **94** kg
